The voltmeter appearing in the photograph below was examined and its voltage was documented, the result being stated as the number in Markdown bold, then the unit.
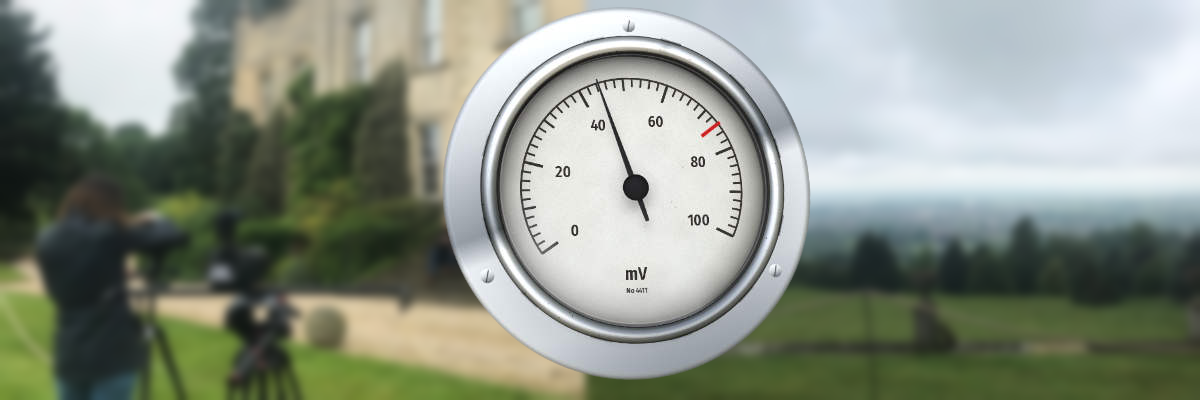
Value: **44** mV
